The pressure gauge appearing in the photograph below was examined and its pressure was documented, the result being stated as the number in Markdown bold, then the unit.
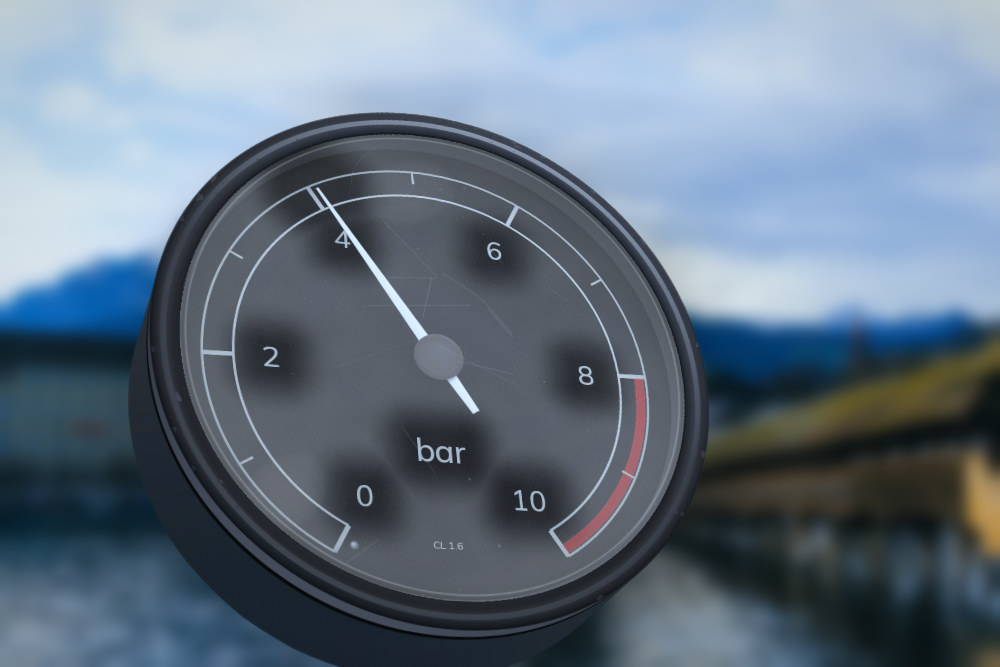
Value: **4** bar
